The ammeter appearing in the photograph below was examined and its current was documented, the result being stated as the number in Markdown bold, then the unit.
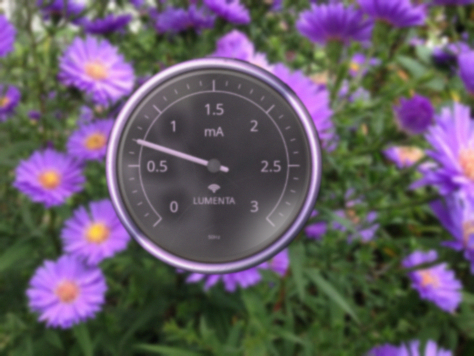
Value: **0.7** mA
